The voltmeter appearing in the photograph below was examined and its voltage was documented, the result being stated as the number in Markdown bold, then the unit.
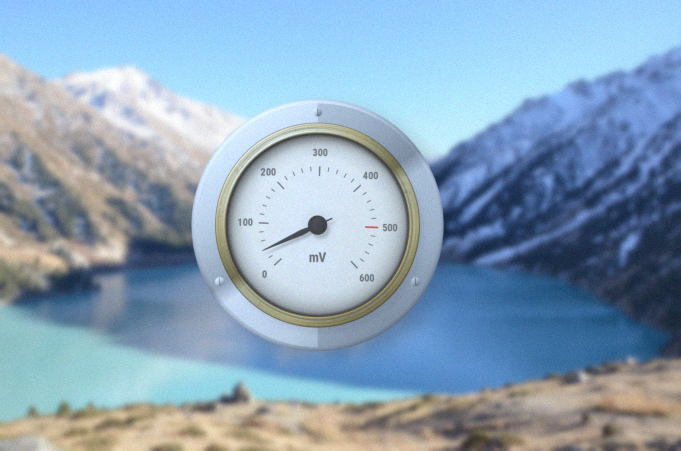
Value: **40** mV
